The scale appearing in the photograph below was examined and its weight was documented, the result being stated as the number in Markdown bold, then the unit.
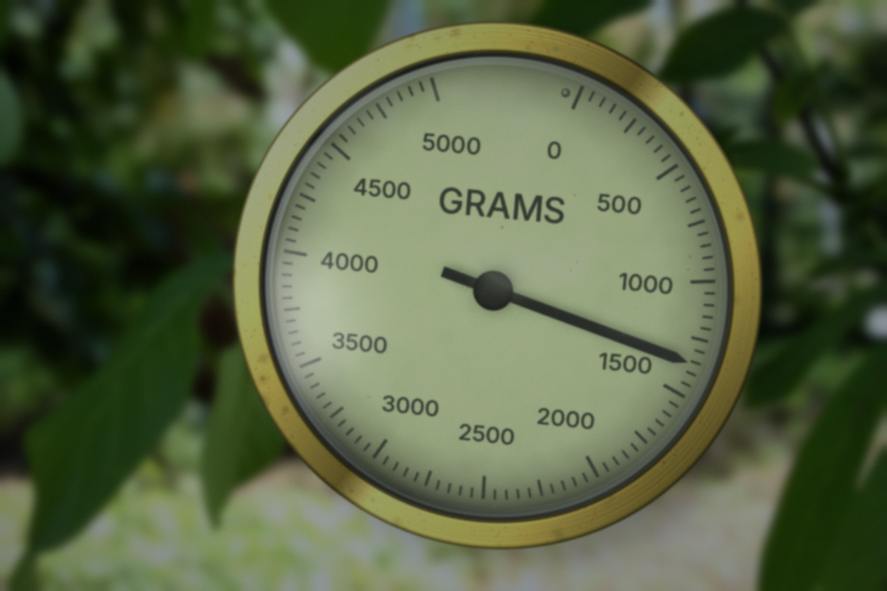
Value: **1350** g
